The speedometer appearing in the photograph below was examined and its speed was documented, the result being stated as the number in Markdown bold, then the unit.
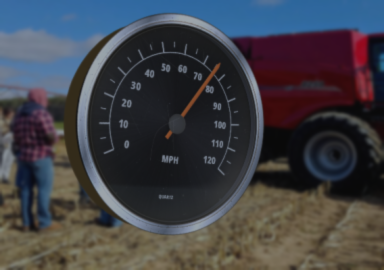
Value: **75** mph
